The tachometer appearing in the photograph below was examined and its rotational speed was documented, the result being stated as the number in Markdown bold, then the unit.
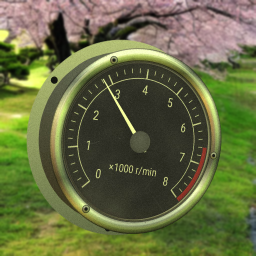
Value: **2800** rpm
